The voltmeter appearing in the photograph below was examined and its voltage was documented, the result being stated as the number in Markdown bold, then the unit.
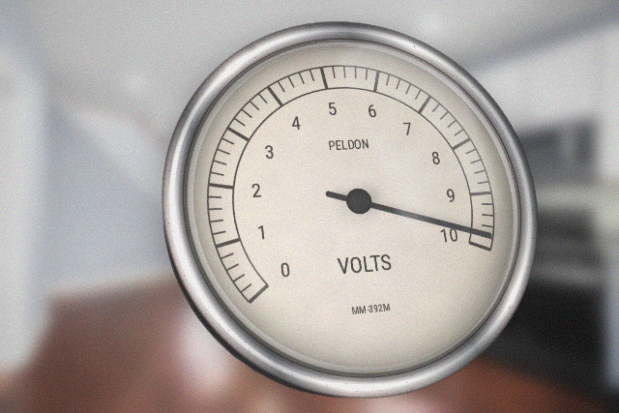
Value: **9.8** V
